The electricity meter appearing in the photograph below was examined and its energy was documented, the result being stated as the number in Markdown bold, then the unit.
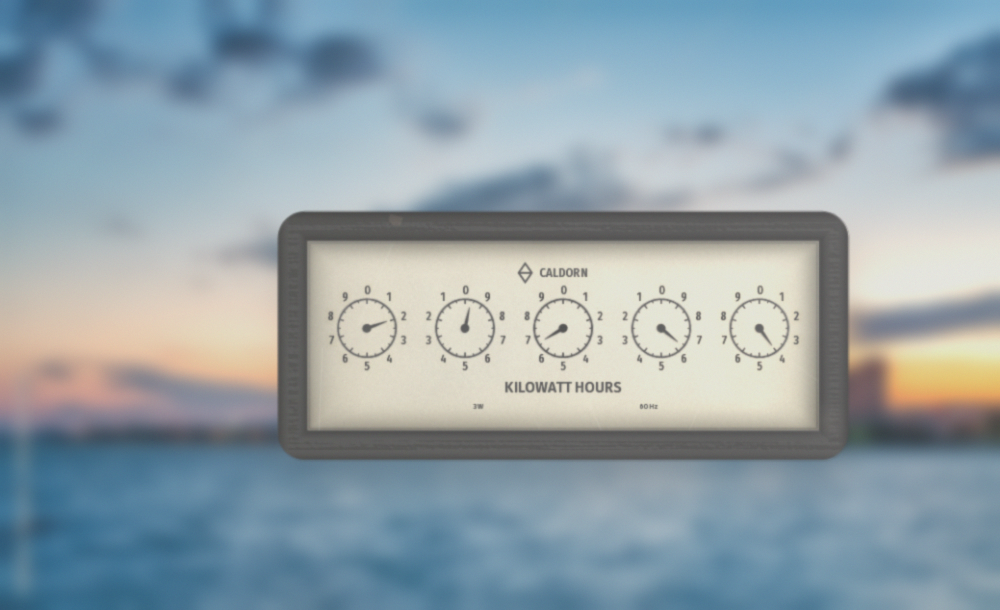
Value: **19664** kWh
